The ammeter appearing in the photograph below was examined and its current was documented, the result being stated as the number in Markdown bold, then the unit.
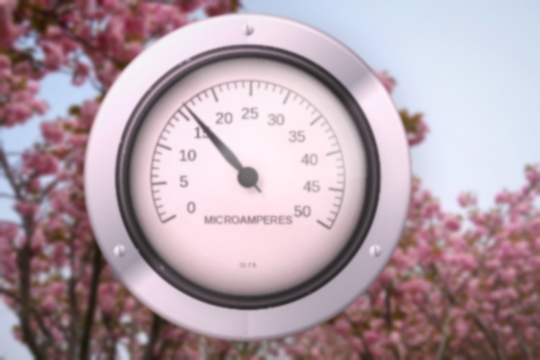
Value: **16** µA
